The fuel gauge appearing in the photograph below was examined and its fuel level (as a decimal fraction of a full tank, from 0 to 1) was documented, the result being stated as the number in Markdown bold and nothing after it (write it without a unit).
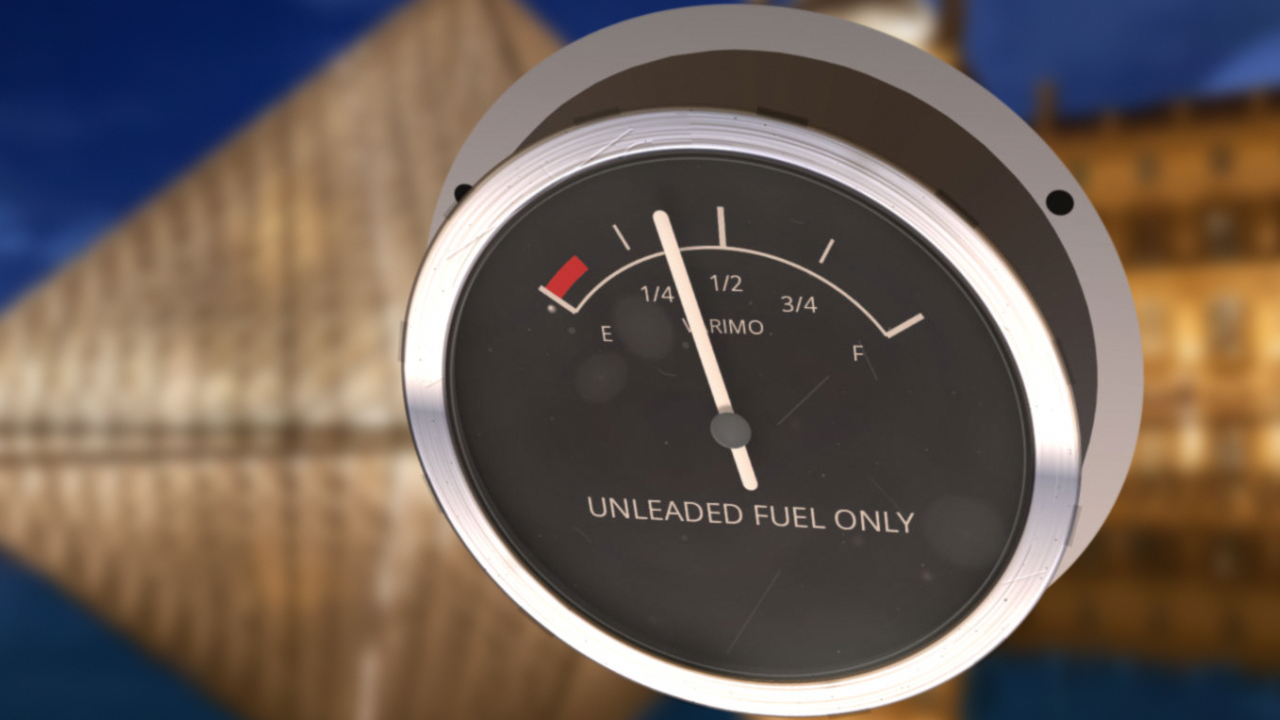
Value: **0.375**
